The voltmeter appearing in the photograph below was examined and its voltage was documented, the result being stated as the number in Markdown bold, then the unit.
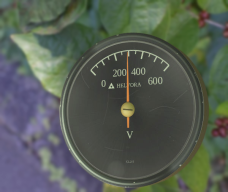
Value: **300** V
